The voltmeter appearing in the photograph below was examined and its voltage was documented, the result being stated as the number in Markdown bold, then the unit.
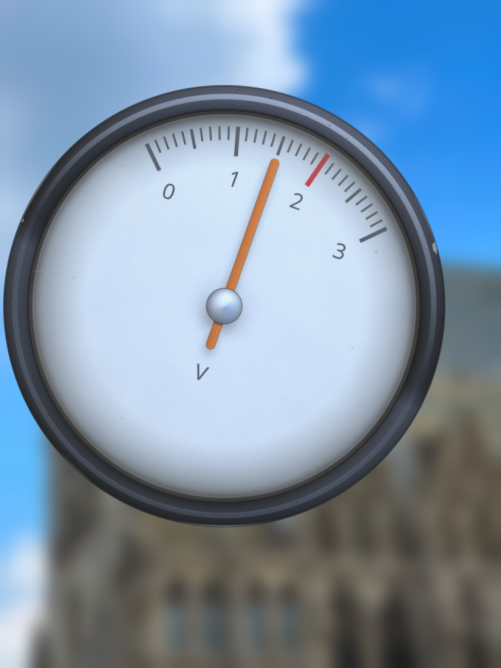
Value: **1.5** V
